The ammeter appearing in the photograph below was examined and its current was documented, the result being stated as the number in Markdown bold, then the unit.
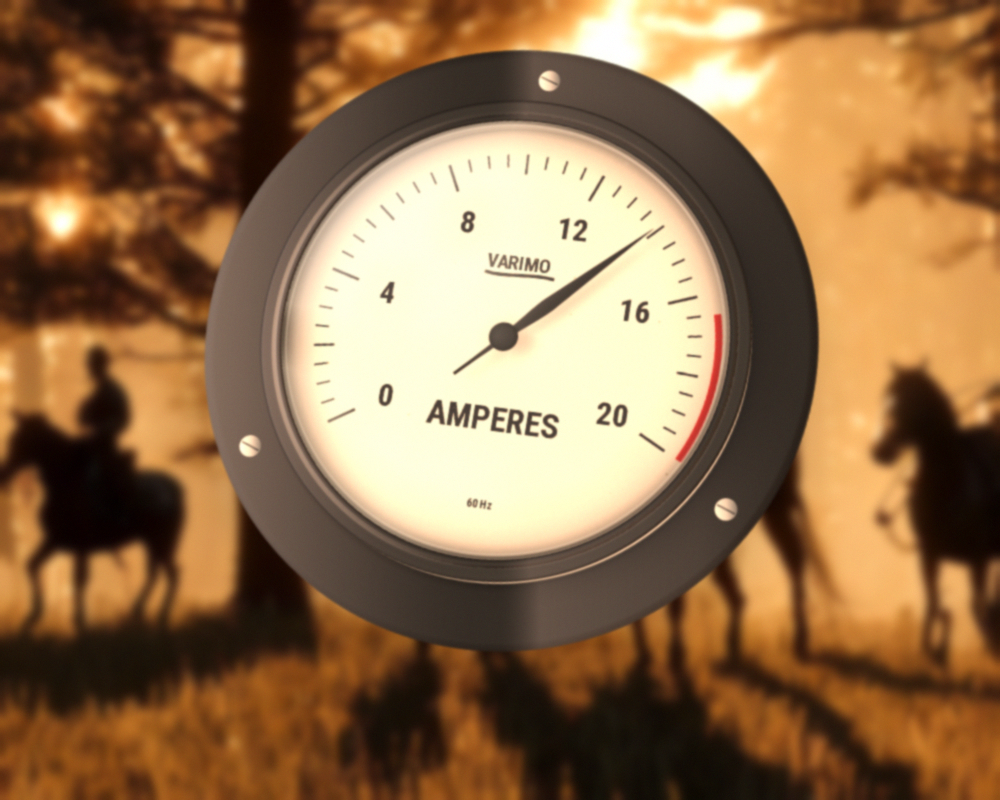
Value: **14** A
